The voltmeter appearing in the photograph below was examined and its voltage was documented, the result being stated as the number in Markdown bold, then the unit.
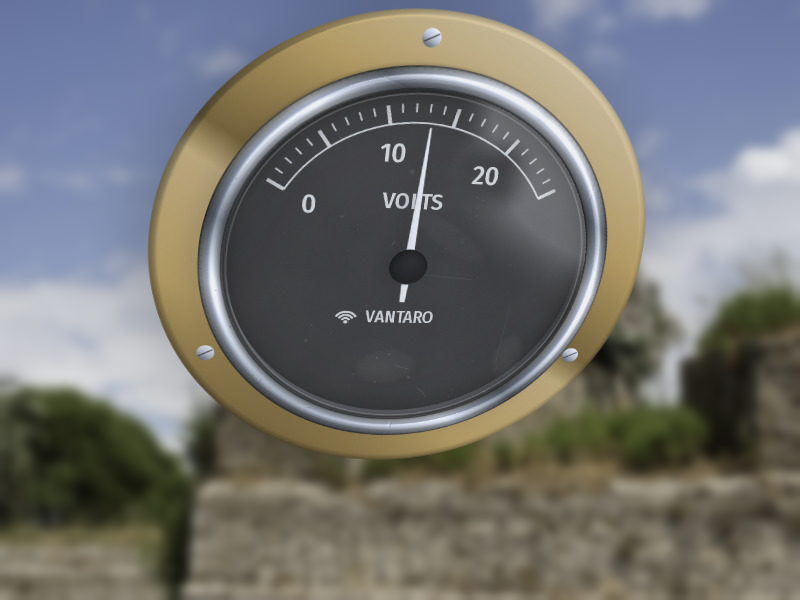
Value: **13** V
